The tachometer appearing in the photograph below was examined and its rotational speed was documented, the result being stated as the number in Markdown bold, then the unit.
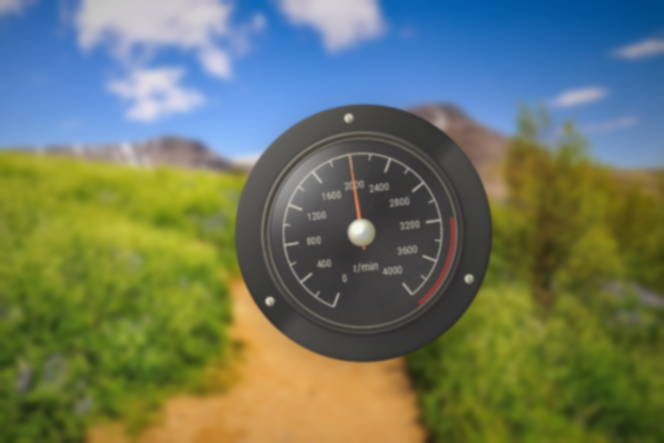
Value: **2000** rpm
